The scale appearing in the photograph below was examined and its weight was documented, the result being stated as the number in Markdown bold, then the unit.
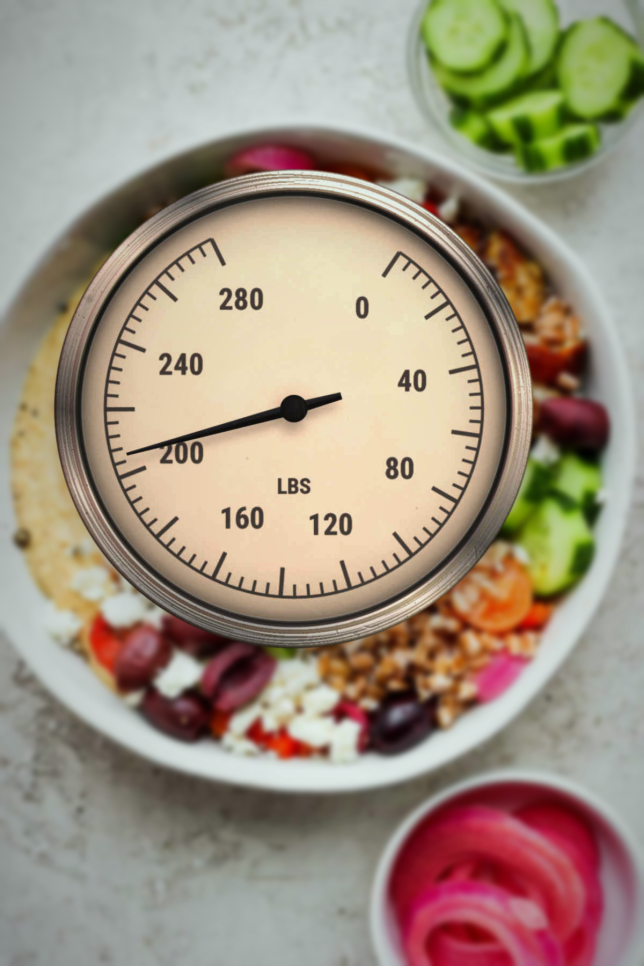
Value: **206** lb
